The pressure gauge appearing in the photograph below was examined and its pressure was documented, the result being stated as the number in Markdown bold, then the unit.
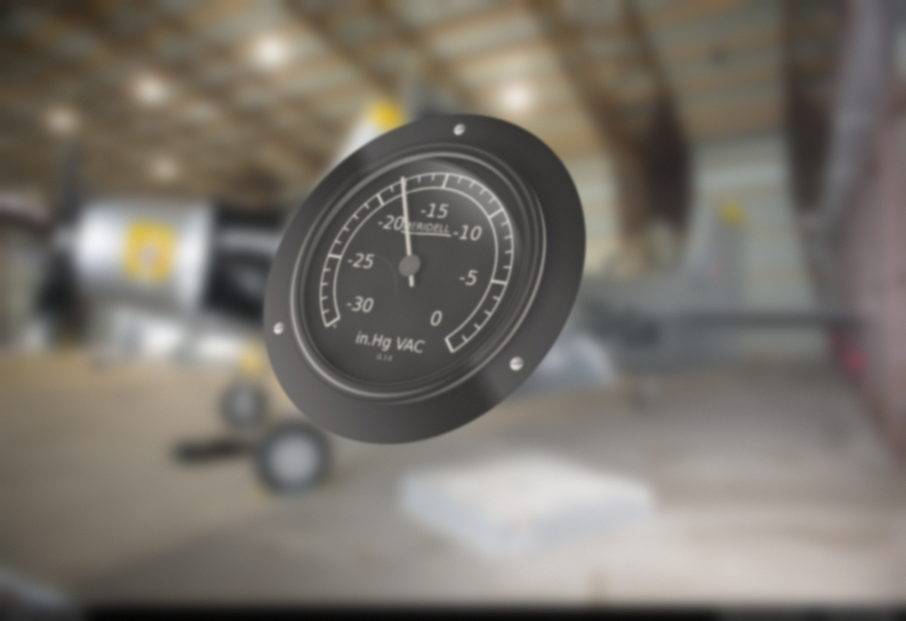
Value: **-18** inHg
